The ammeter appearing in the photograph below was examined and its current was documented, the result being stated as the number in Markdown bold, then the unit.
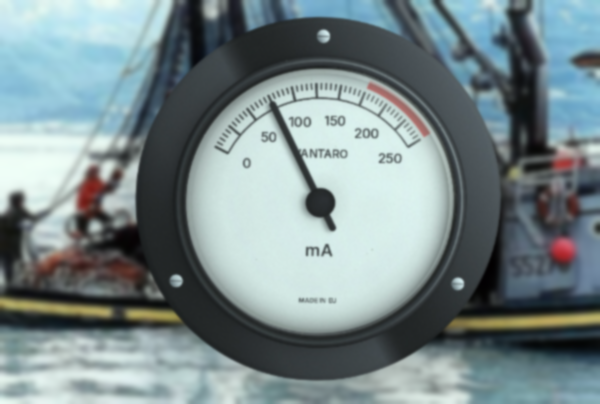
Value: **75** mA
